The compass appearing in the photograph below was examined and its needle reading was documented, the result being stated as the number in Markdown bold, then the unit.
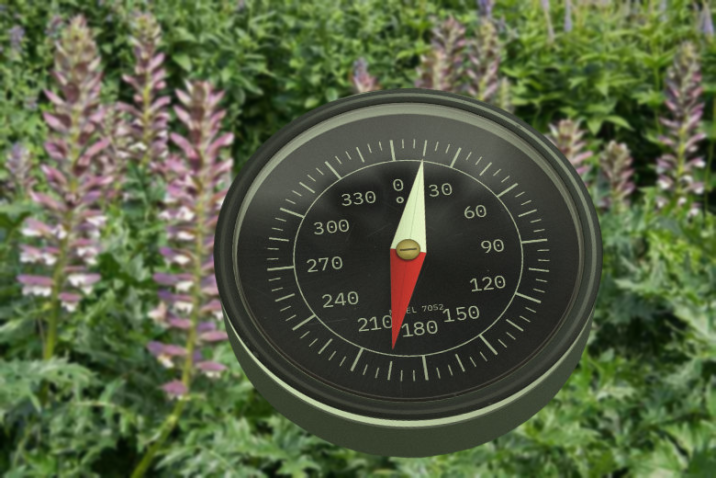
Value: **195** °
